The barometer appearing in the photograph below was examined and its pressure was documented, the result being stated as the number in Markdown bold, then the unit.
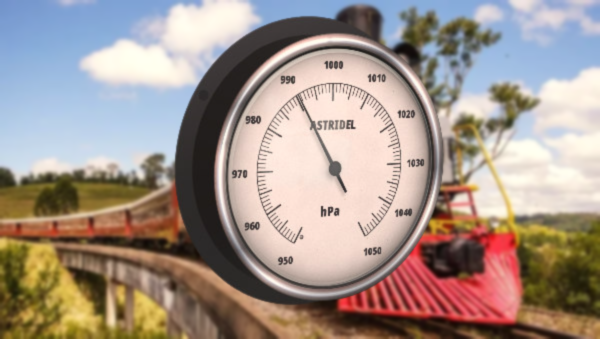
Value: **990** hPa
